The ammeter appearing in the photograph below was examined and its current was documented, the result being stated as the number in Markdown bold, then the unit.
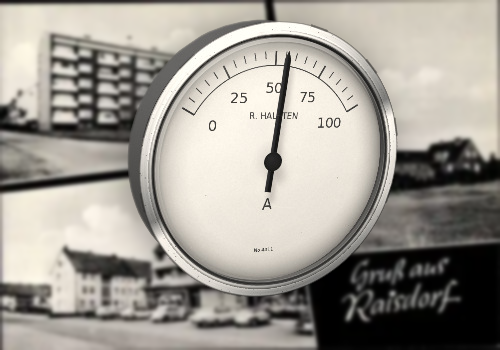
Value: **55** A
